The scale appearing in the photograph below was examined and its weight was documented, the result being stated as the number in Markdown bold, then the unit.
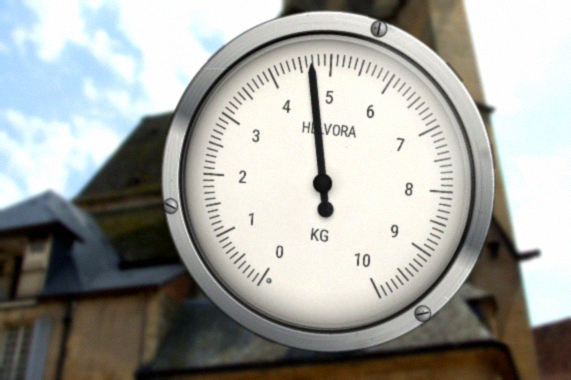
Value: **4.7** kg
